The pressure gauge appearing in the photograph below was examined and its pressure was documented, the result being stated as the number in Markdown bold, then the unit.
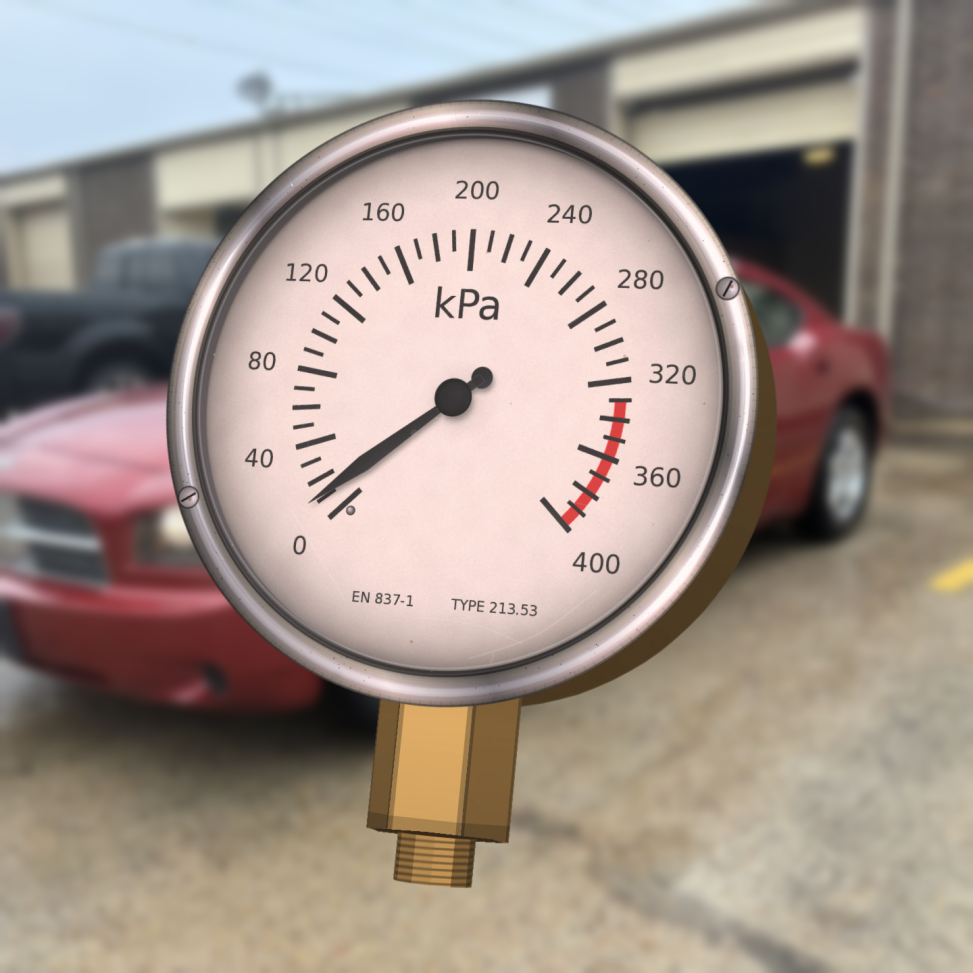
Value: **10** kPa
